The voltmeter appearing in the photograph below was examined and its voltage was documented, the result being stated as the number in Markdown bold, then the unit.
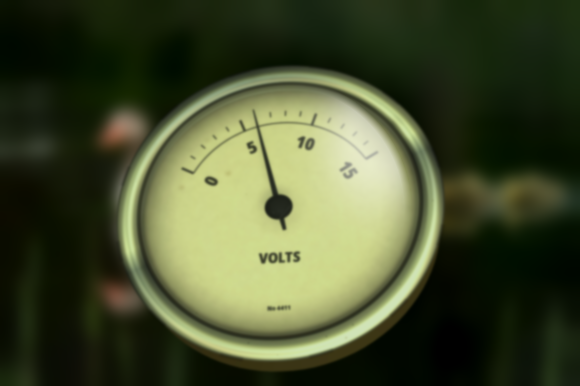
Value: **6** V
